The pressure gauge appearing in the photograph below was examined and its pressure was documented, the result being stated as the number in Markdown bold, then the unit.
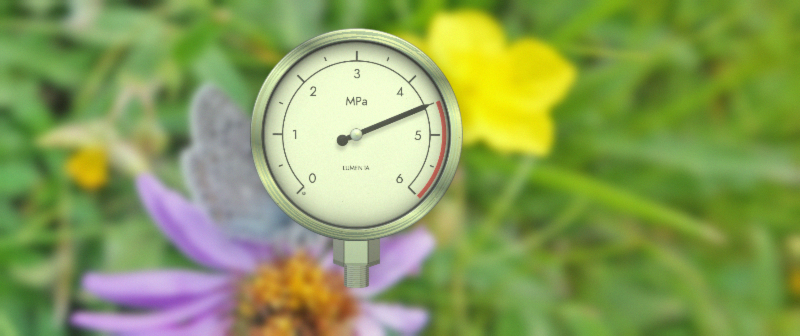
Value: **4.5** MPa
